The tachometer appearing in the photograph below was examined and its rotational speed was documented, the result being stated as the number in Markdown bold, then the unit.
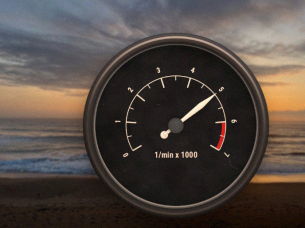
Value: **5000** rpm
